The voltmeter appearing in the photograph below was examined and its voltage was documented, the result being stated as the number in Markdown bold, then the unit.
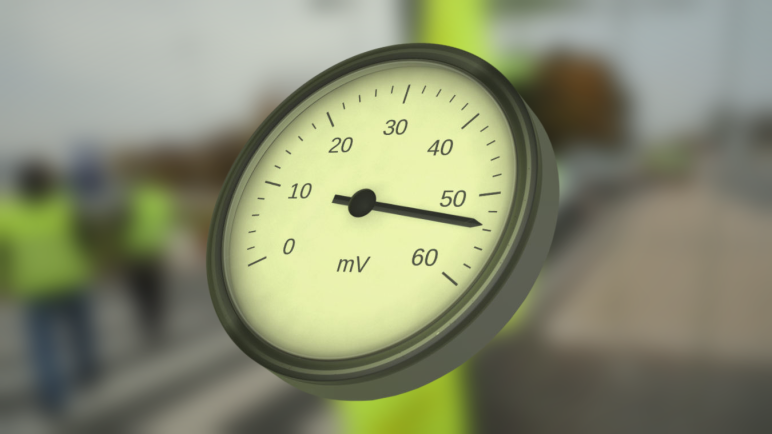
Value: **54** mV
